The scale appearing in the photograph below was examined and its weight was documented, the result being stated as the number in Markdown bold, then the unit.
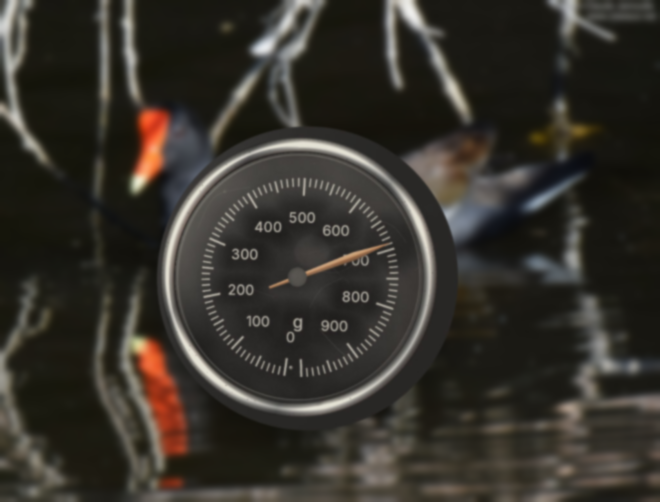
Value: **690** g
